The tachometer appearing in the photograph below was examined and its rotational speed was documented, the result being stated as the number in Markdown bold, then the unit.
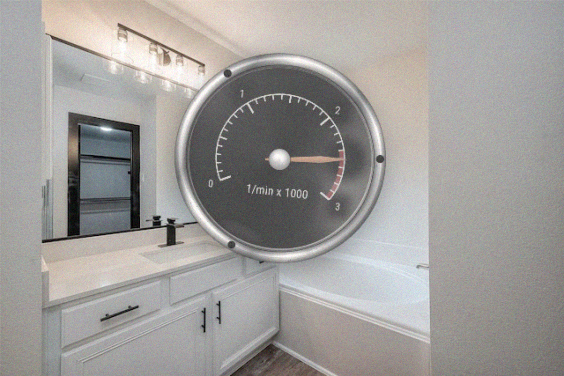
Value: **2500** rpm
